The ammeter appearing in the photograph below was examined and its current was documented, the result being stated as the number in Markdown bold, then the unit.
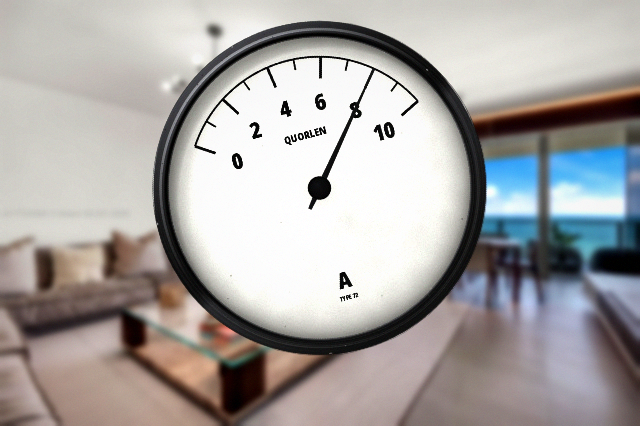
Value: **8** A
